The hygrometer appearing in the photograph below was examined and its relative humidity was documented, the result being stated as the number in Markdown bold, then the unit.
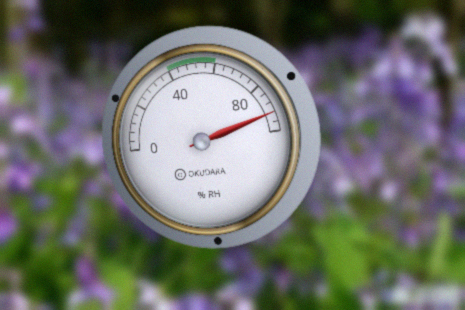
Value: **92** %
